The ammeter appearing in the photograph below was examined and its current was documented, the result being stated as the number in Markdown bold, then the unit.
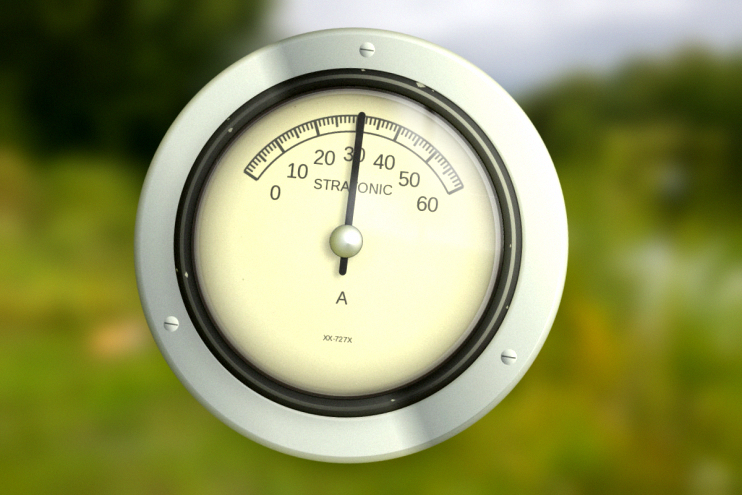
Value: **31** A
